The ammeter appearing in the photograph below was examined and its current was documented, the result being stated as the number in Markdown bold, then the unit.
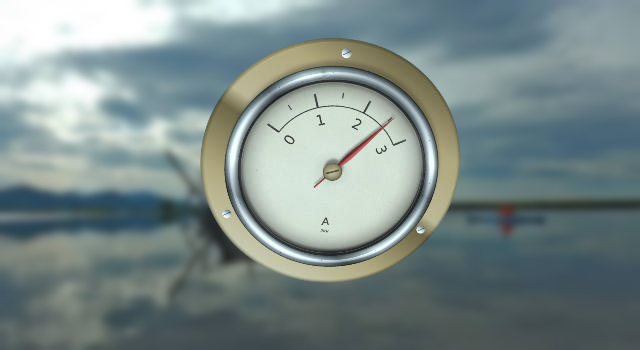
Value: **2.5** A
